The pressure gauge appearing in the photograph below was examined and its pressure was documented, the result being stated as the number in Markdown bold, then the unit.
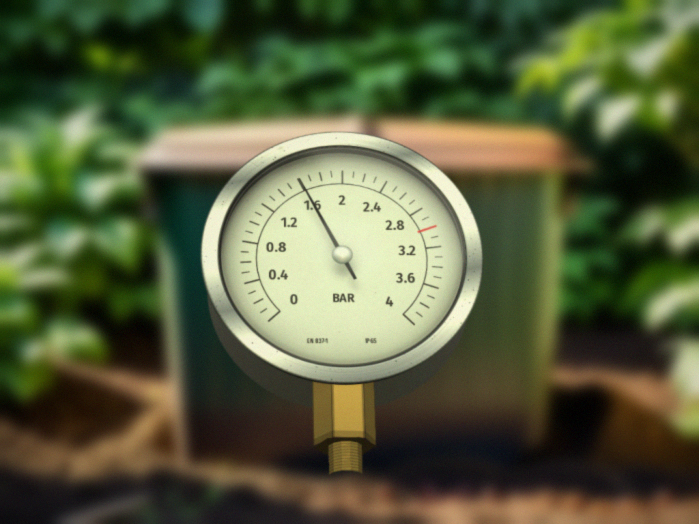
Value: **1.6** bar
